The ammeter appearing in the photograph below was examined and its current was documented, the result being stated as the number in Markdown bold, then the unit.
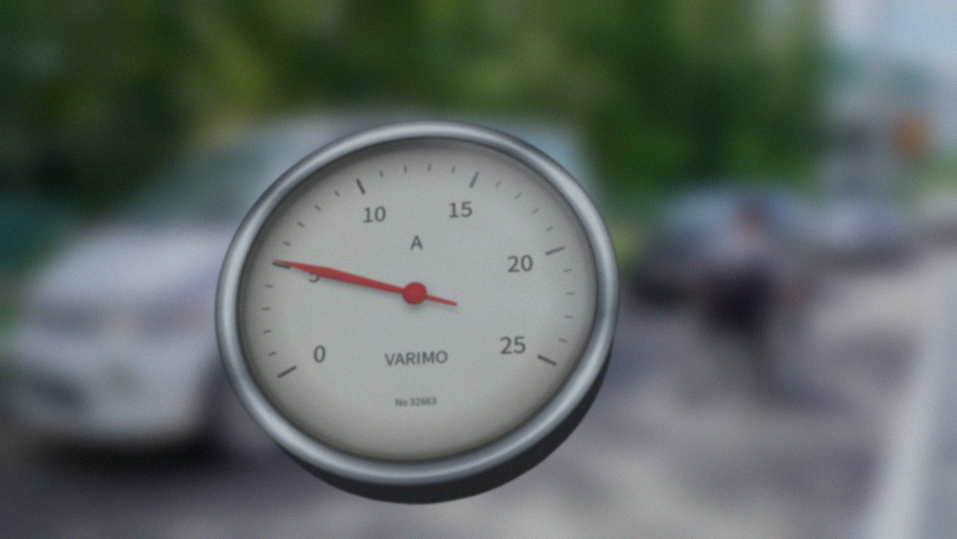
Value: **5** A
